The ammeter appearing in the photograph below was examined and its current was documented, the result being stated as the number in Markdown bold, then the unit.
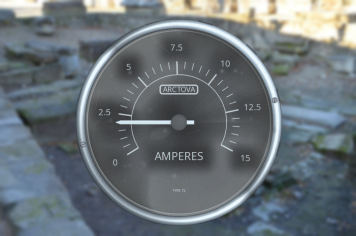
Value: **2** A
